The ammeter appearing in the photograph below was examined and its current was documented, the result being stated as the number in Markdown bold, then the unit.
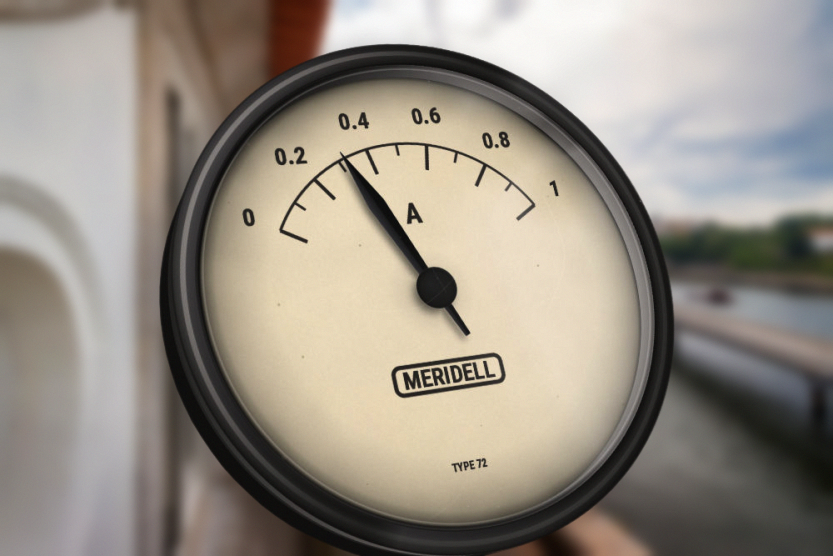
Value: **0.3** A
